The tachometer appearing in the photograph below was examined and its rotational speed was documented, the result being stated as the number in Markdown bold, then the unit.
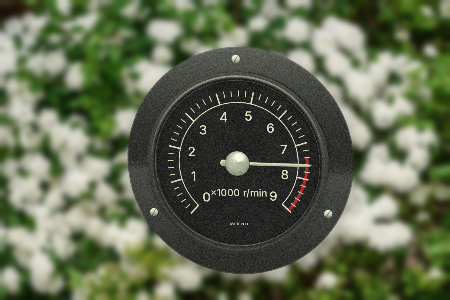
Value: **7600** rpm
